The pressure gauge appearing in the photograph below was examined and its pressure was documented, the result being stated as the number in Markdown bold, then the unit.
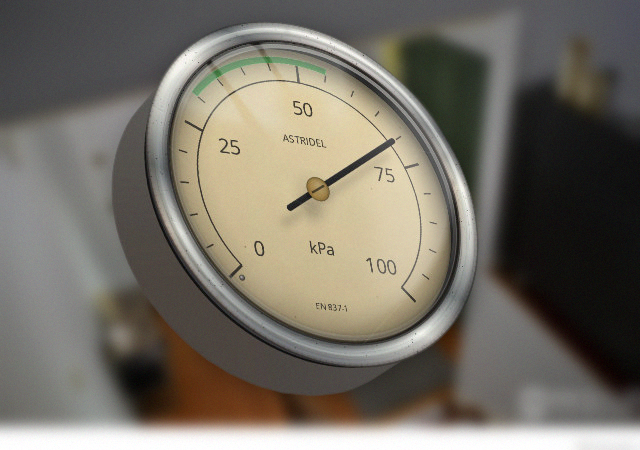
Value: **70** kPa
